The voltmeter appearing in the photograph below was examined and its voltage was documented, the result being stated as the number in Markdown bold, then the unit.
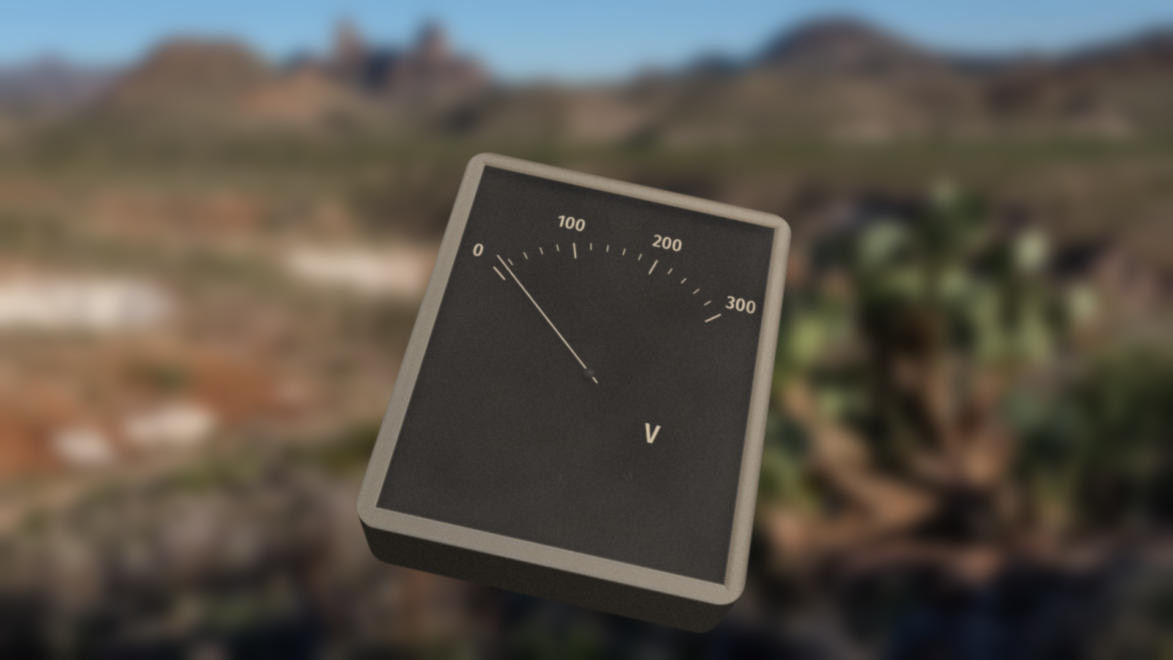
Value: **10** V
